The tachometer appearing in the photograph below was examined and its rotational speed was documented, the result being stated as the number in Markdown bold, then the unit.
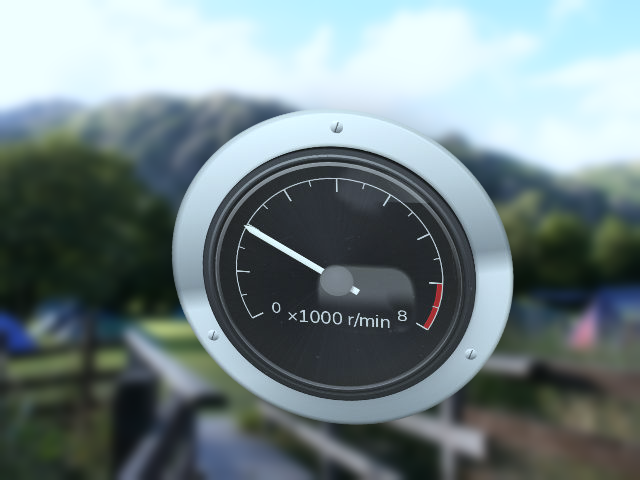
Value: **2000** rpm
